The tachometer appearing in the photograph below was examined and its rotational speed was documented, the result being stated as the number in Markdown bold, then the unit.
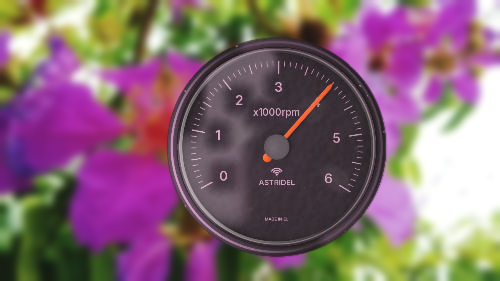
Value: **4000** rpm
